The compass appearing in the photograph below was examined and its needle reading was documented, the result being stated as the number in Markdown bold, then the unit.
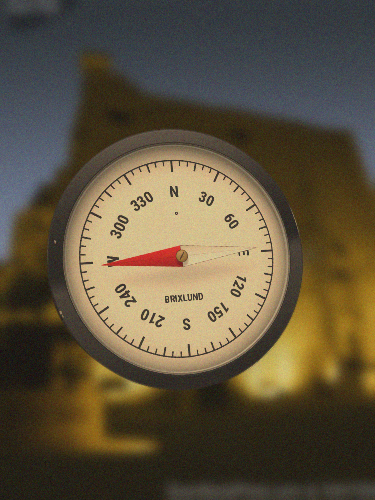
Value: **267.5** °
